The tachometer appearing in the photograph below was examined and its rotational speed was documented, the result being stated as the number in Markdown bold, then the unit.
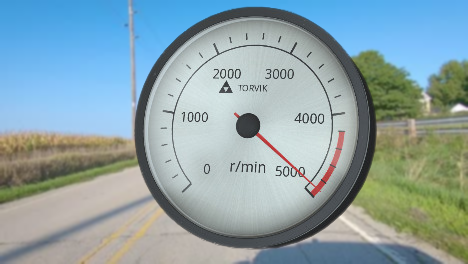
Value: **4900** rpm
